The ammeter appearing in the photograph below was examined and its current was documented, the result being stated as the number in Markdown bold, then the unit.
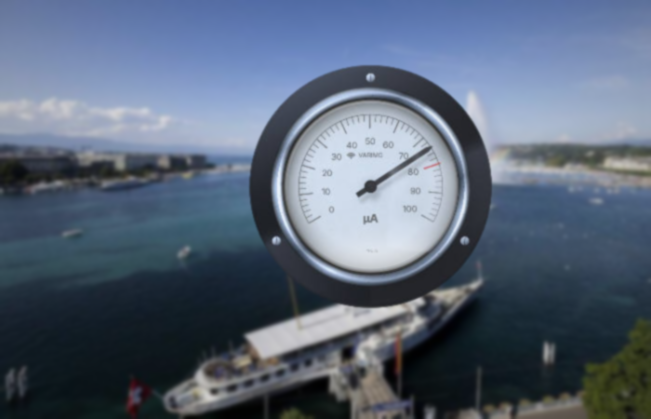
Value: **74** µA
